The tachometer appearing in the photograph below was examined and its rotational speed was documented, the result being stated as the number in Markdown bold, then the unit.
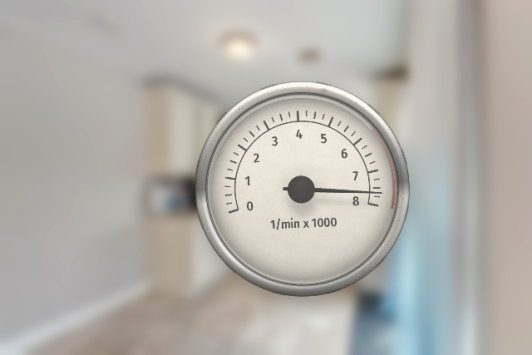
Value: **7625** rpm
